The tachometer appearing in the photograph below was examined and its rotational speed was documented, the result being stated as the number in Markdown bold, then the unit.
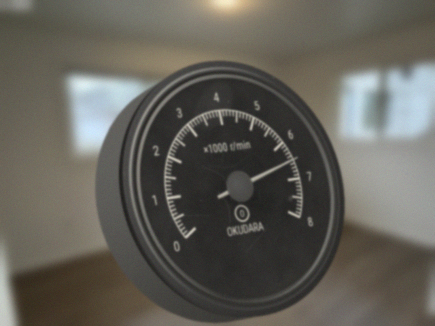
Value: **6500** rpm
